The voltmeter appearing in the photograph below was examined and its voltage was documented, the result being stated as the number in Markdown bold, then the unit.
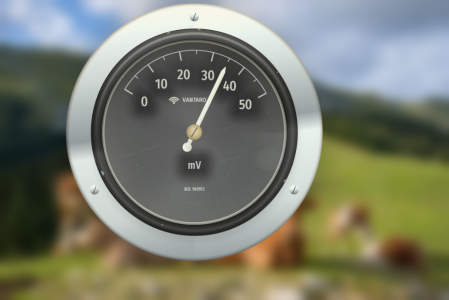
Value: **35** mV
